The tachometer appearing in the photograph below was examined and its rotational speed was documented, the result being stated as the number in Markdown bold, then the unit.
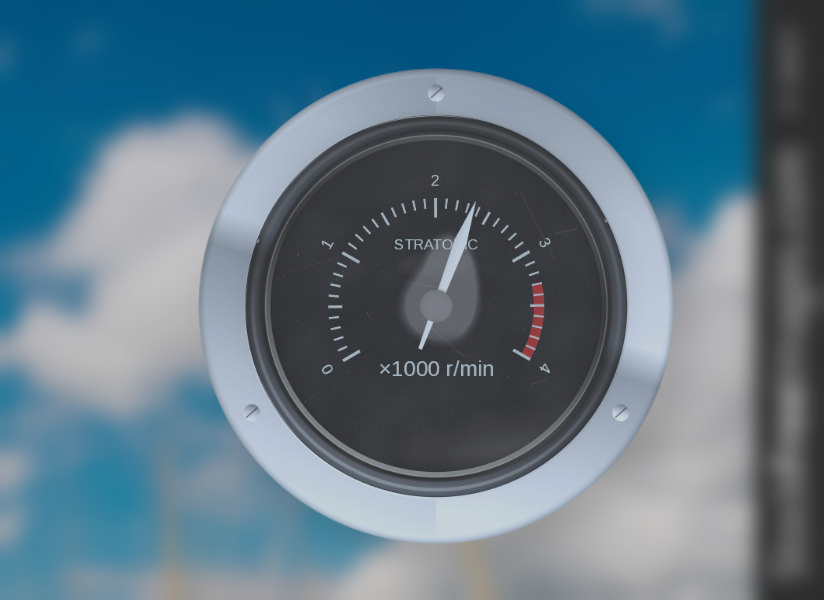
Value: **2350** rpm
